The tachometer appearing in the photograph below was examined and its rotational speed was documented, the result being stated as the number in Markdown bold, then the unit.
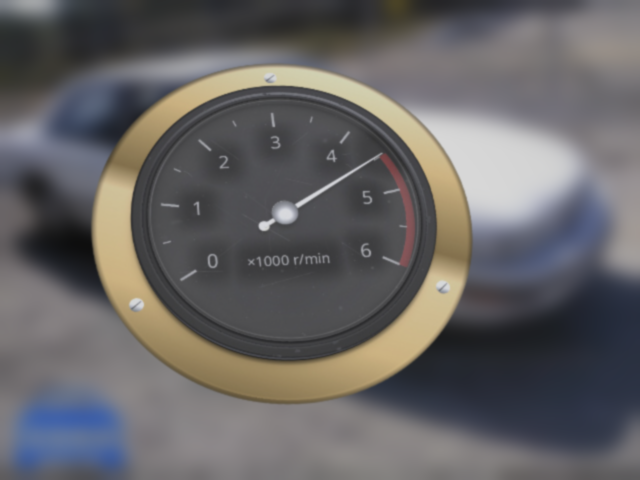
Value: **4500** rpm
